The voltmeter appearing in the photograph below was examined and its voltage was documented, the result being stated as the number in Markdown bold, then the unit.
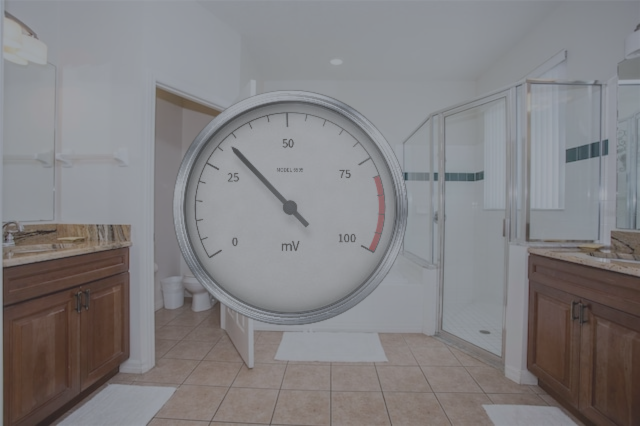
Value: **32.5** mV
